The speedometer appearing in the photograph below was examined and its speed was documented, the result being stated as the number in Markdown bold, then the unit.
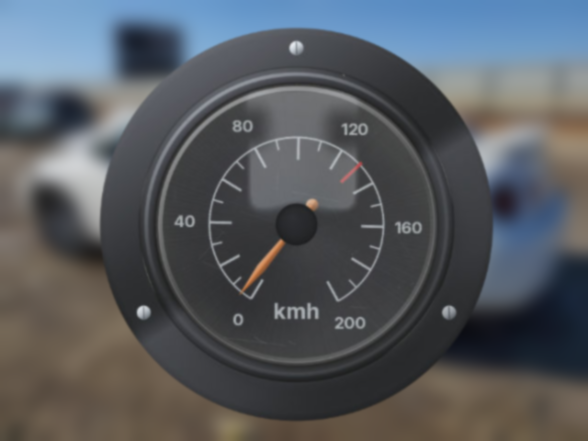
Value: **5** km/h
